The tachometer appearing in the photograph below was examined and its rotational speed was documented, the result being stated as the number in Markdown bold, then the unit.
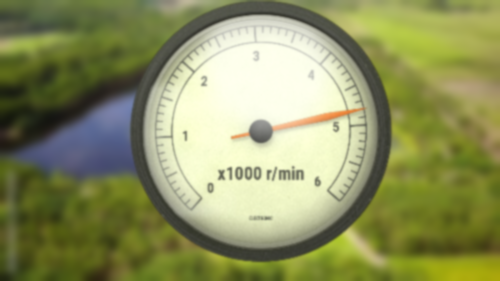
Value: **4800** rpm
